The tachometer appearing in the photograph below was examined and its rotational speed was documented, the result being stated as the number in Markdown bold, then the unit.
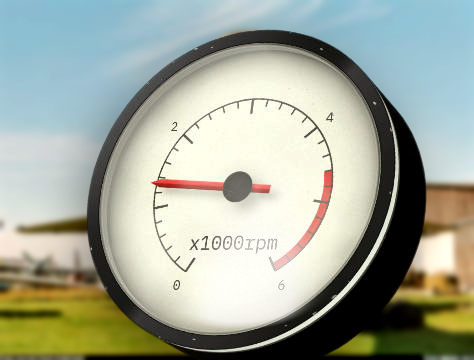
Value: **1300** rpm
